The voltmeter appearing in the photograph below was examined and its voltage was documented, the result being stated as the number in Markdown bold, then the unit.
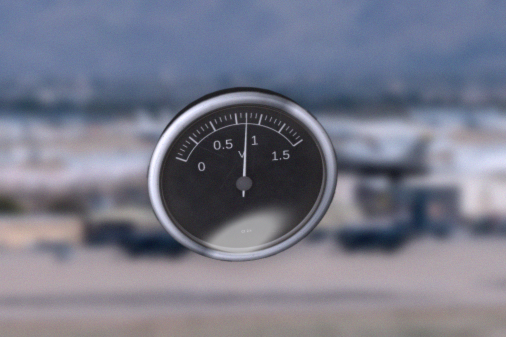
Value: **0.85** V
